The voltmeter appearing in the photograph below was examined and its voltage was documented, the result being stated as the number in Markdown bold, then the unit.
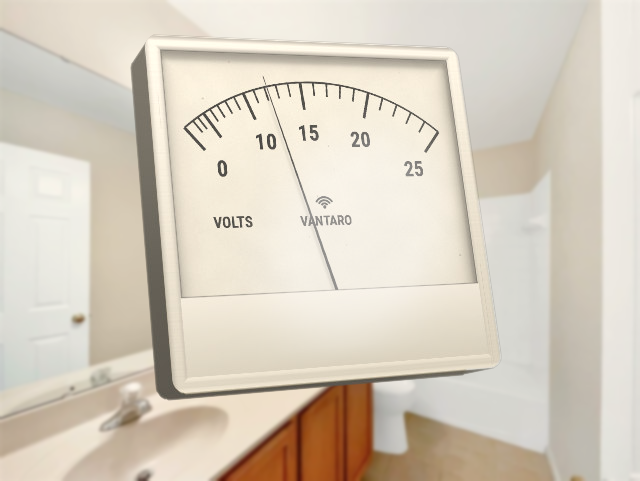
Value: **12** V
